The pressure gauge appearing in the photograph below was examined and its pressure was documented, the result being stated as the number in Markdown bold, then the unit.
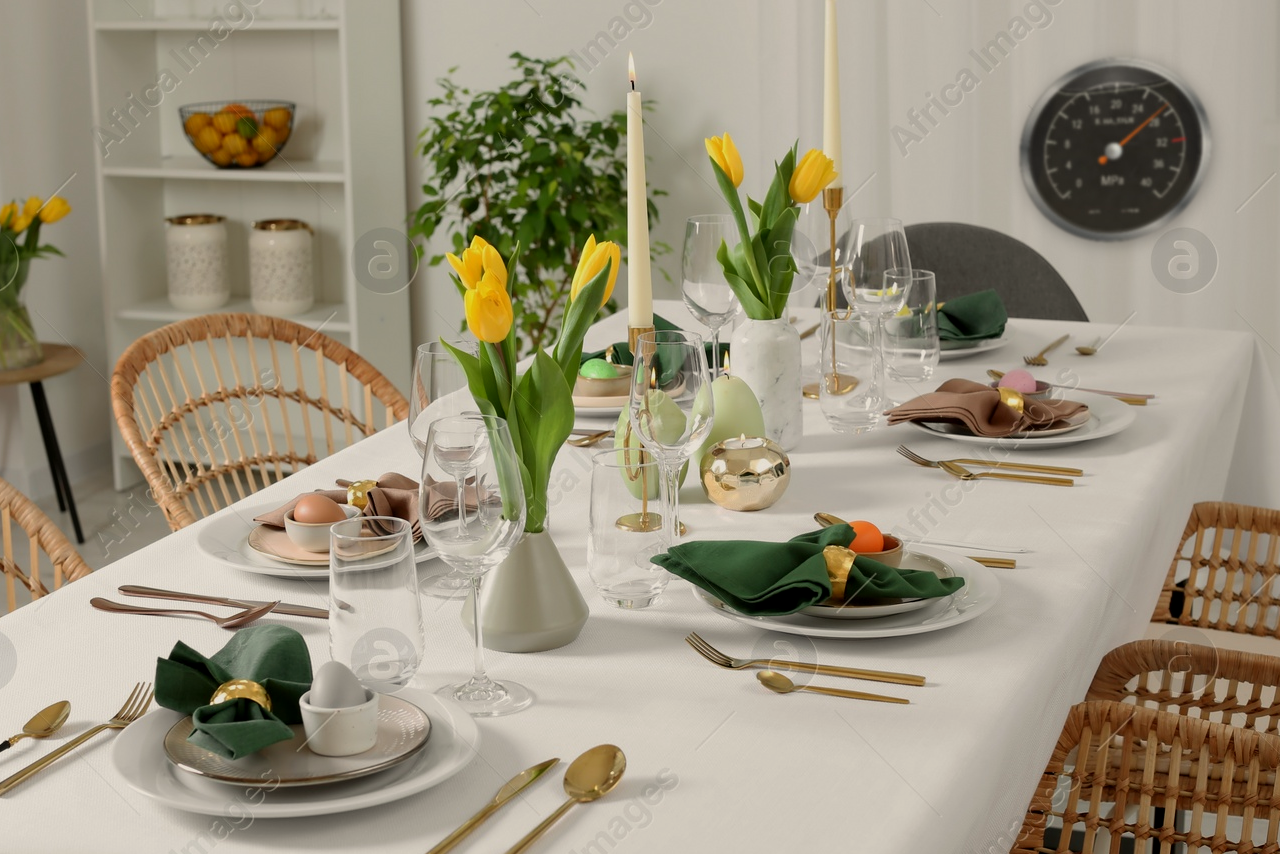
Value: **27** MPa
